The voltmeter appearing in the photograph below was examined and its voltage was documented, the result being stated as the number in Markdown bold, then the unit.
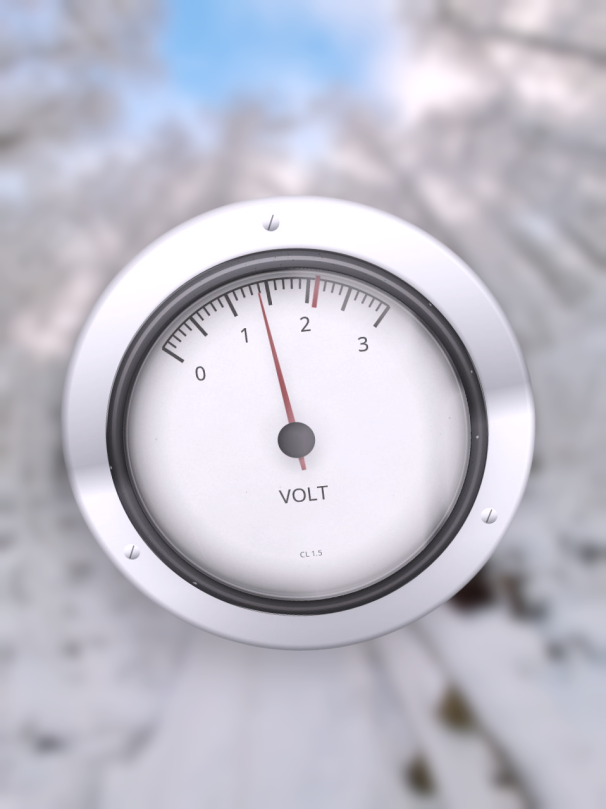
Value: **1.4** V
